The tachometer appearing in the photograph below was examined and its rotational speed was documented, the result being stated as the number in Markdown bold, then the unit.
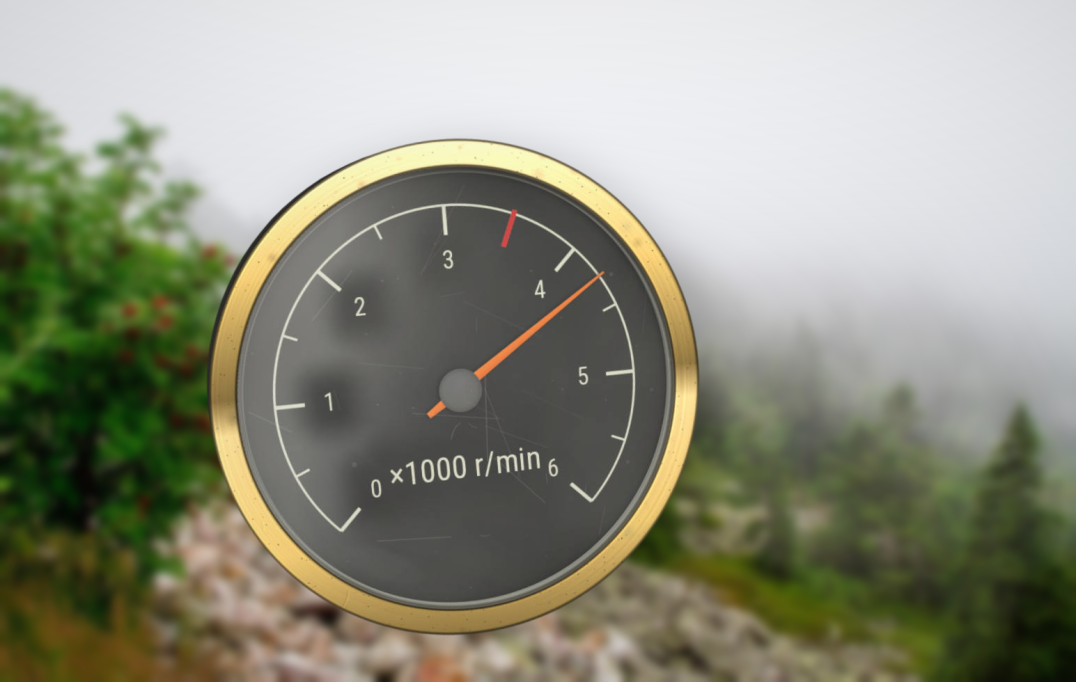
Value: **4250** rpm
